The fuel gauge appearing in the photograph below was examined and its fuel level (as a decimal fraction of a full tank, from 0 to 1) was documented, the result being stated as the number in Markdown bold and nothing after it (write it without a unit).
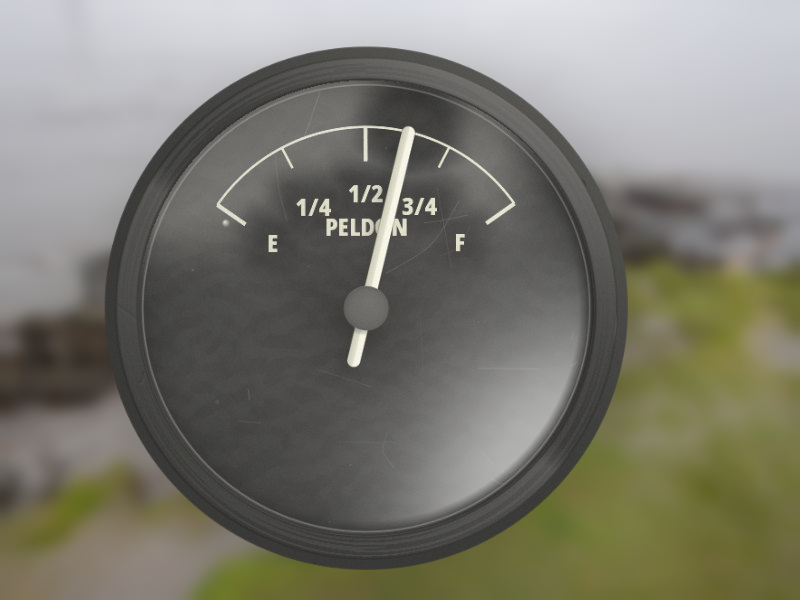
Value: **0.625**
